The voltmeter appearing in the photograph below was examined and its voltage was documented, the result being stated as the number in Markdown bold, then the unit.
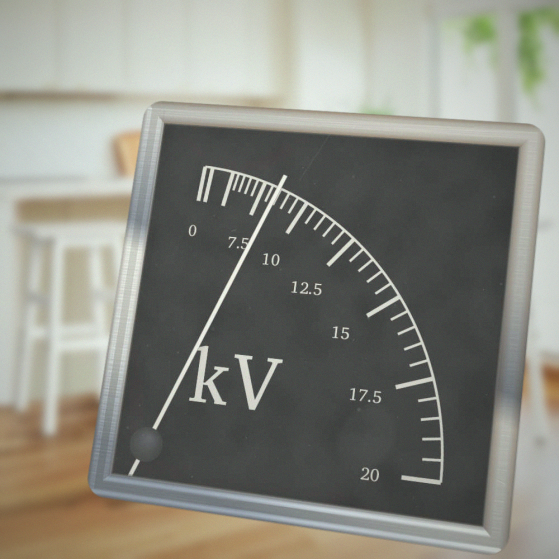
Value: **8.5** kV
